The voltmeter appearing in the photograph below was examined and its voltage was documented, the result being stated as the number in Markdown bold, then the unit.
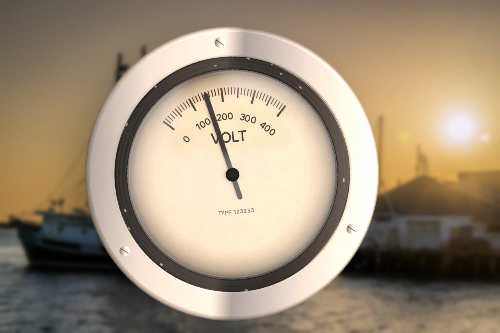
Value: **150** V
